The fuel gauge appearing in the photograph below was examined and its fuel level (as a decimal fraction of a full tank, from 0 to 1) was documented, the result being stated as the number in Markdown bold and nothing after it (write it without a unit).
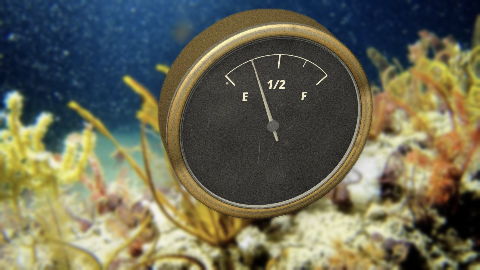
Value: **0.25**
